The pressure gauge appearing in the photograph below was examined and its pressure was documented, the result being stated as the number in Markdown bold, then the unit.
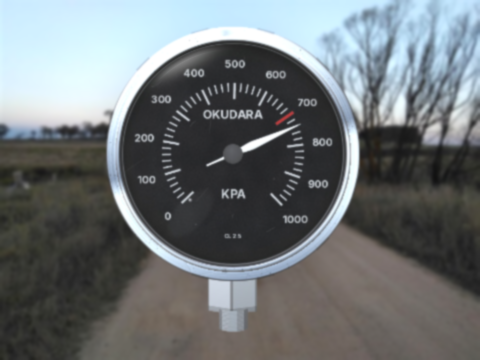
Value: **740** kPa
